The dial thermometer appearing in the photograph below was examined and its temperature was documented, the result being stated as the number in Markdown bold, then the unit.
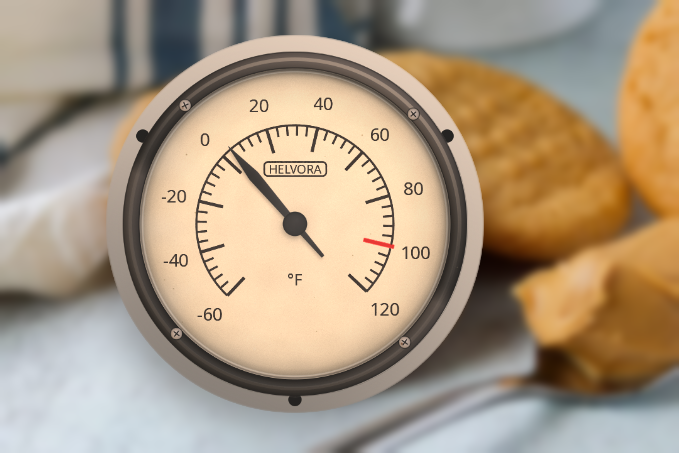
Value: **4** °F
